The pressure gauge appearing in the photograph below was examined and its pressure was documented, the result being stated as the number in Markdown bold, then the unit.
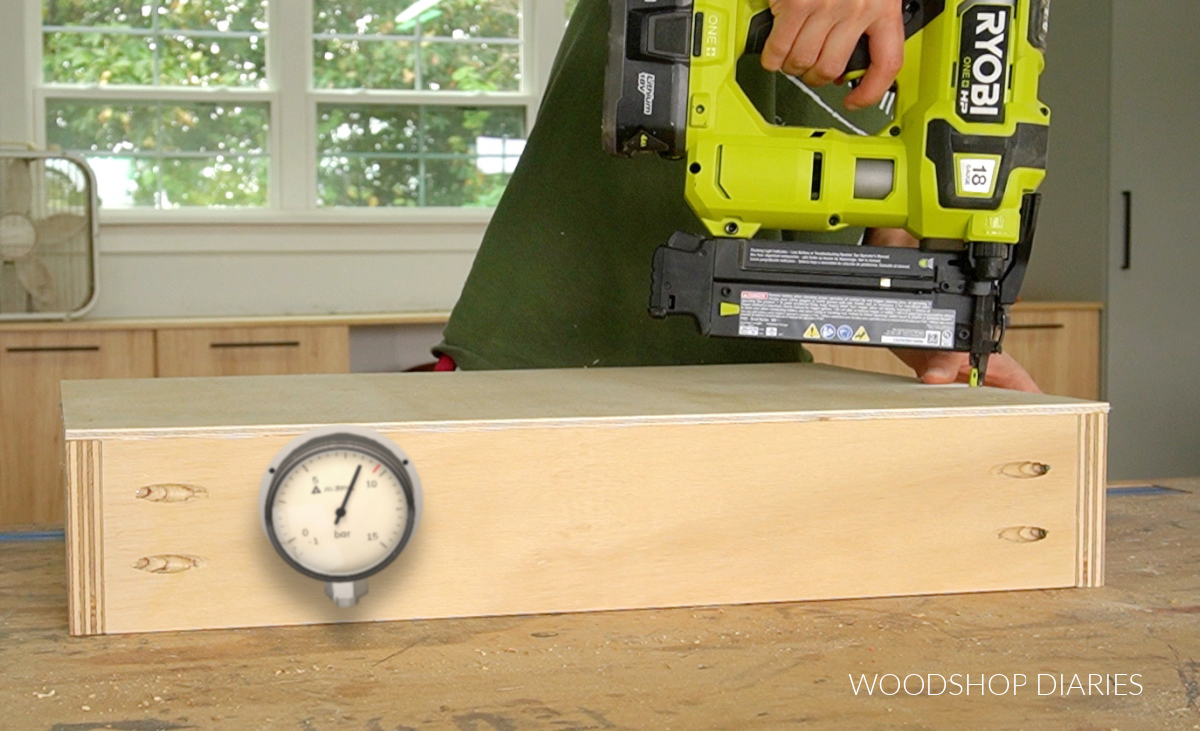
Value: **8.5** bar
